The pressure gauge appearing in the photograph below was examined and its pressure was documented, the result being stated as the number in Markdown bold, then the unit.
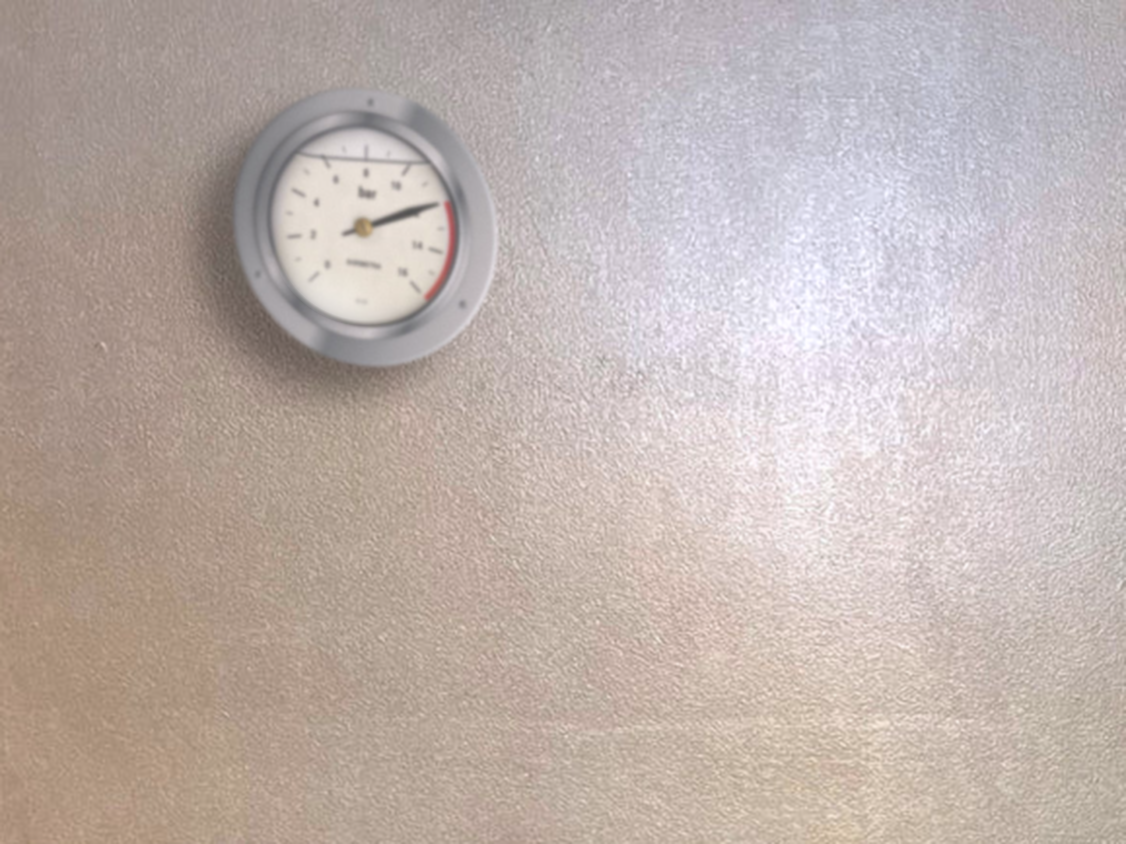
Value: **12** bar
